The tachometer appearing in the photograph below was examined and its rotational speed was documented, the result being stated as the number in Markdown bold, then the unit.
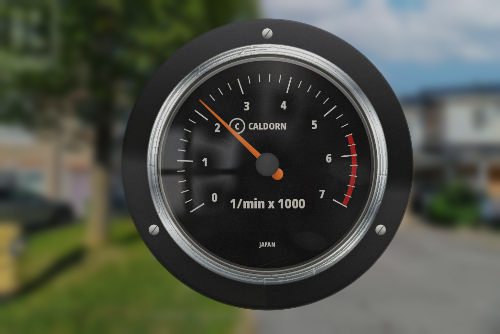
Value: **2200** rpm
